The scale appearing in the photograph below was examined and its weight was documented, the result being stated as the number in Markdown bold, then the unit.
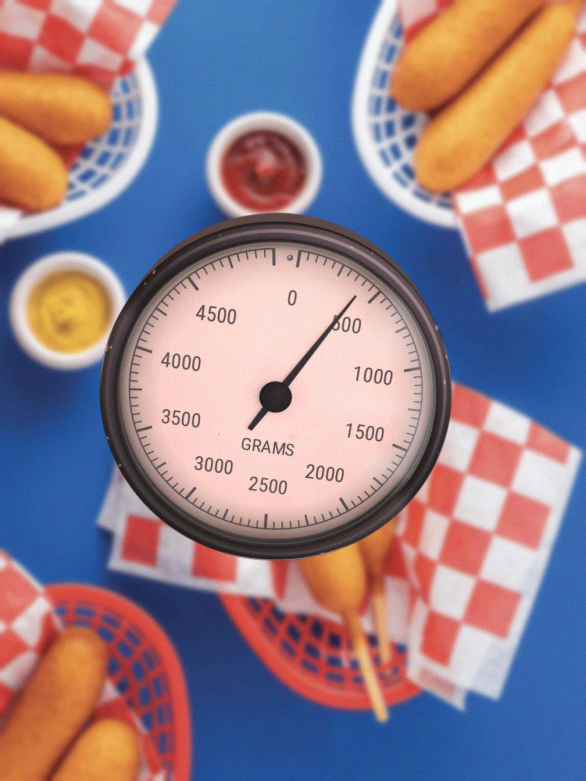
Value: **400** g
